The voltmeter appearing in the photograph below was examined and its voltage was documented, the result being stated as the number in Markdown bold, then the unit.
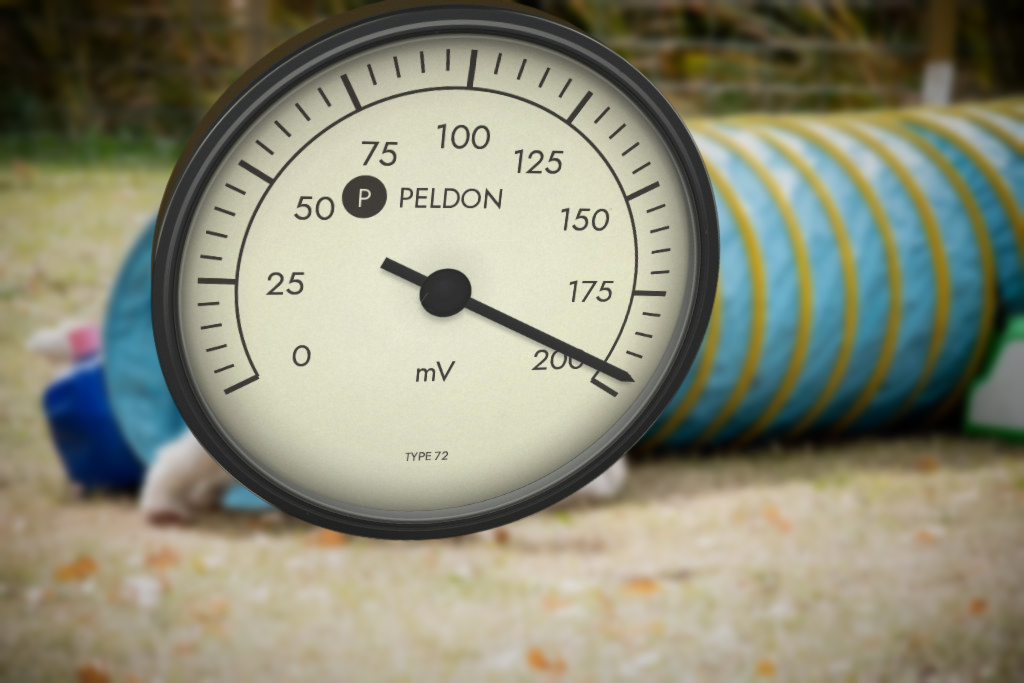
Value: **195** mV
